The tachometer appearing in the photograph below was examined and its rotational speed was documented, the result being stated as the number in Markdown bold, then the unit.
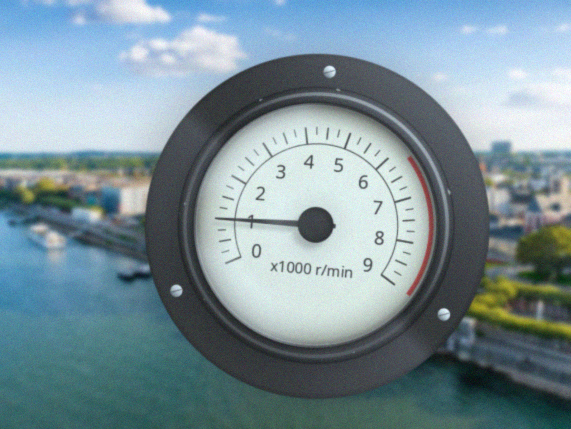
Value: **1000** rpm
